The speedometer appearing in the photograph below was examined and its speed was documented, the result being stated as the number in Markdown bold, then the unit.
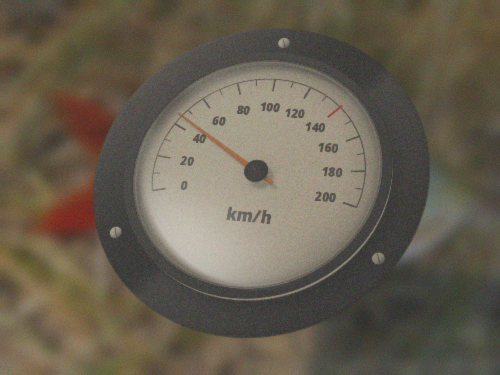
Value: **45** km/h
